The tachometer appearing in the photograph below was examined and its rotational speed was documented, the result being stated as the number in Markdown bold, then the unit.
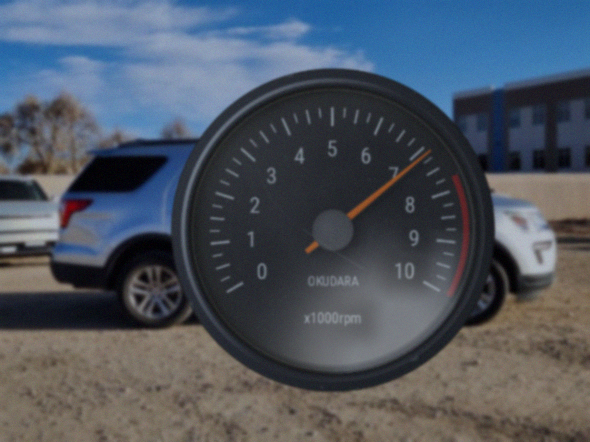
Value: **7125** rpm
